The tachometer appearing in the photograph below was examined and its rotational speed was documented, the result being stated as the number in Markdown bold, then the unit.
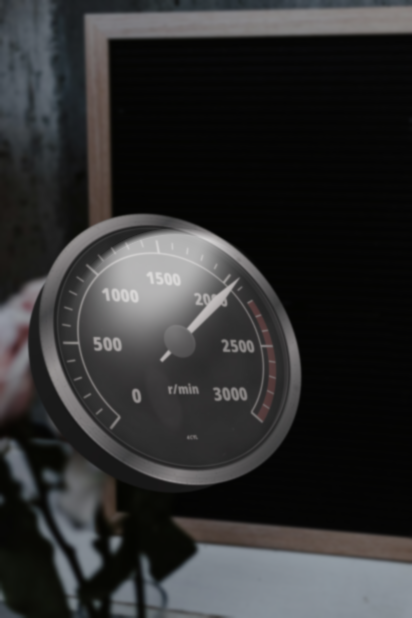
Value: **2050** rpm
